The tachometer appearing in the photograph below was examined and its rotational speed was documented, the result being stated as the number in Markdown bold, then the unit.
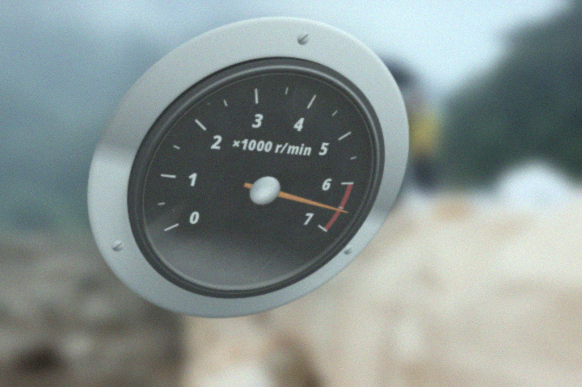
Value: **6500** rpm
